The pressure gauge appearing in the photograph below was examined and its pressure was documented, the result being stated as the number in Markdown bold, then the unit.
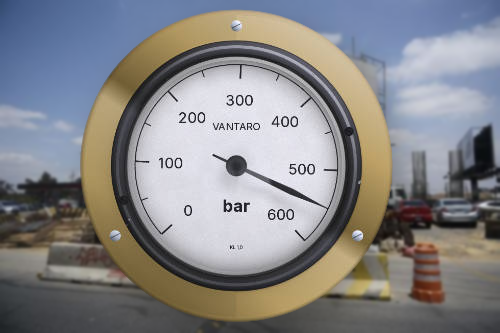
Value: **550** bar
